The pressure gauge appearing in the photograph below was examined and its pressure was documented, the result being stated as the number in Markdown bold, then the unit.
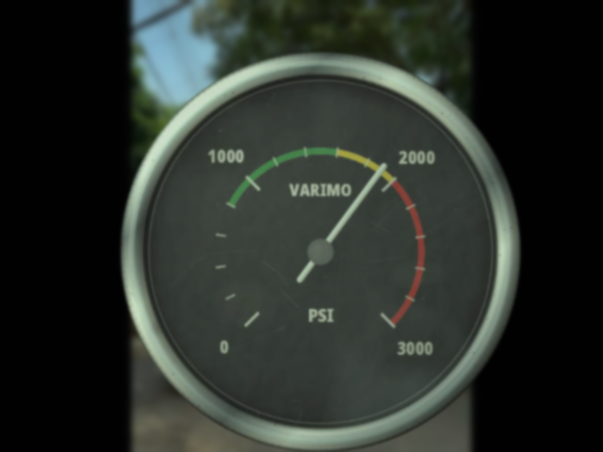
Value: **1900** psi
